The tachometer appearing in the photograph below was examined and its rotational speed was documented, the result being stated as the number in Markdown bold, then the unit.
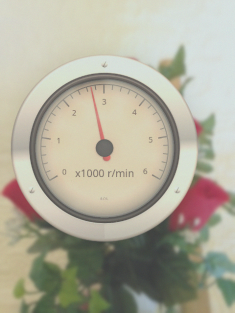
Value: **2700** rpm
